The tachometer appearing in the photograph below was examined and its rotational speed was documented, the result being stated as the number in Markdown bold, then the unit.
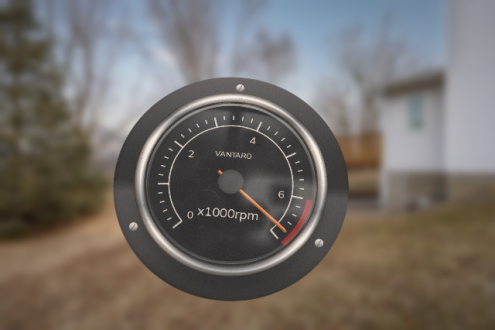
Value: **6800** rpm
